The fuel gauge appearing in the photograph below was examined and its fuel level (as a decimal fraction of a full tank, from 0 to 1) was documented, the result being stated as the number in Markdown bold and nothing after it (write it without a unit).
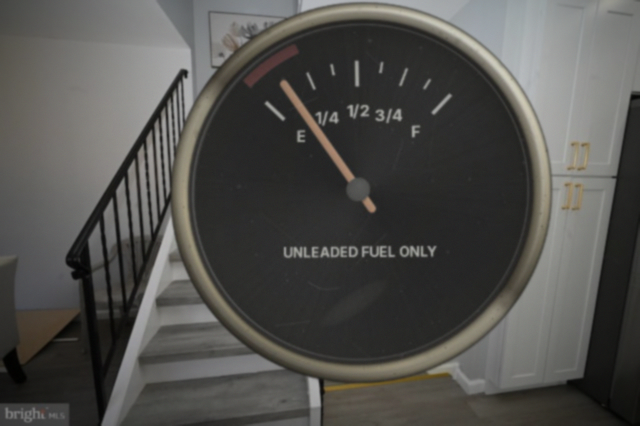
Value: **0.125**
